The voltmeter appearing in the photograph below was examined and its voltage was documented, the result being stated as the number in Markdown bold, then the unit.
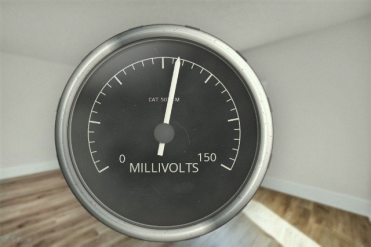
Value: **82.5** mV
